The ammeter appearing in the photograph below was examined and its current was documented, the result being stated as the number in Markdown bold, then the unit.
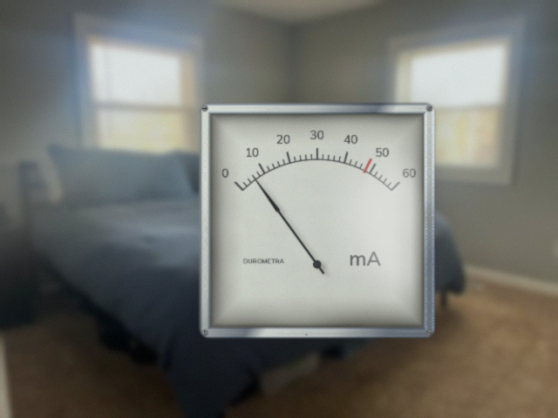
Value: **6** mA
